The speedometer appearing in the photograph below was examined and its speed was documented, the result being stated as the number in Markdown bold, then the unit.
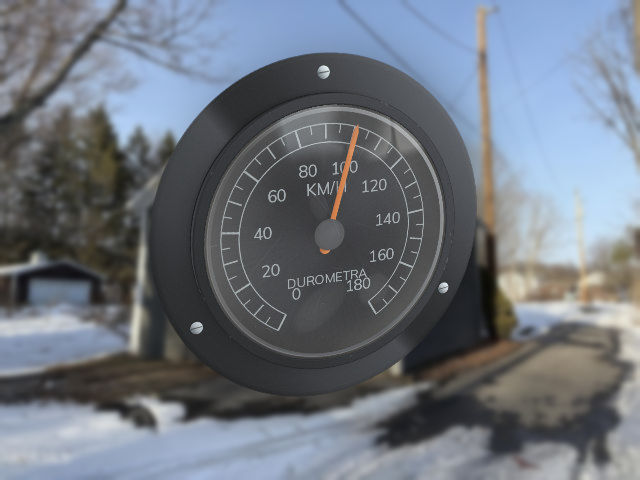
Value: **100** km/h
